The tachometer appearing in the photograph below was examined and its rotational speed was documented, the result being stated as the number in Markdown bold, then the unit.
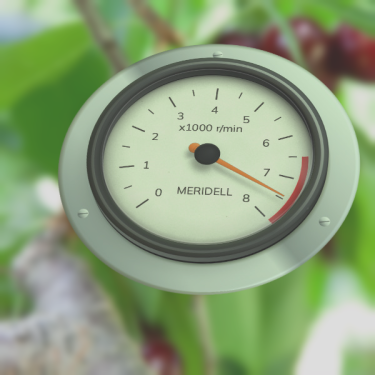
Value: **7500** rpm
